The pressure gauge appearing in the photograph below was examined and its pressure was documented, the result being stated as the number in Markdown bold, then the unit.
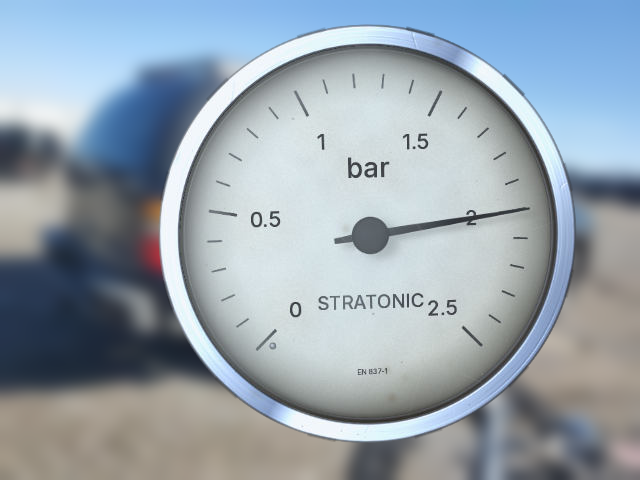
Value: **2** bar
